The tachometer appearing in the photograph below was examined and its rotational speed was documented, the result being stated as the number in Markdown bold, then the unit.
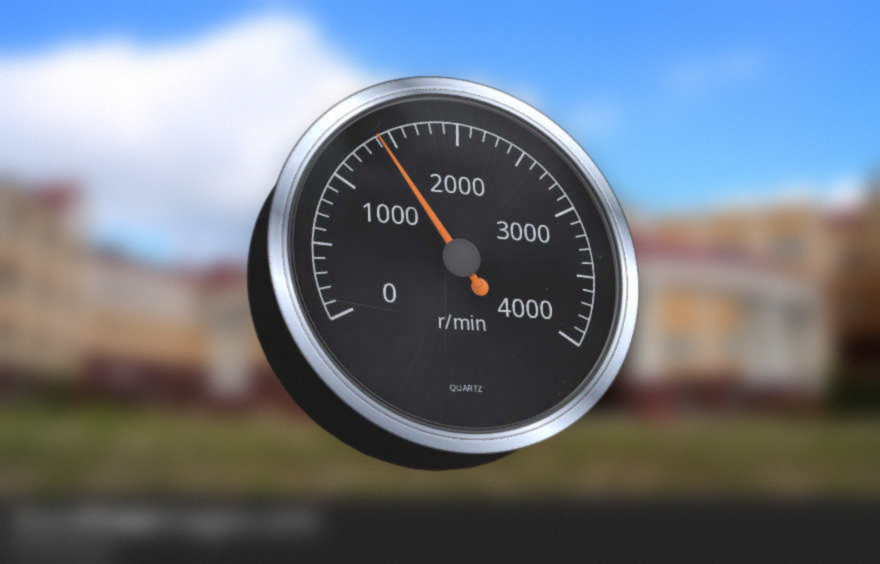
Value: **1400** rpm
